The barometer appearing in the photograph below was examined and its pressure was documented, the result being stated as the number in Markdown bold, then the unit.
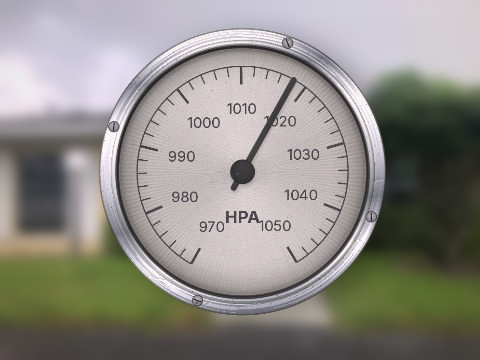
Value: **1018** hPa
